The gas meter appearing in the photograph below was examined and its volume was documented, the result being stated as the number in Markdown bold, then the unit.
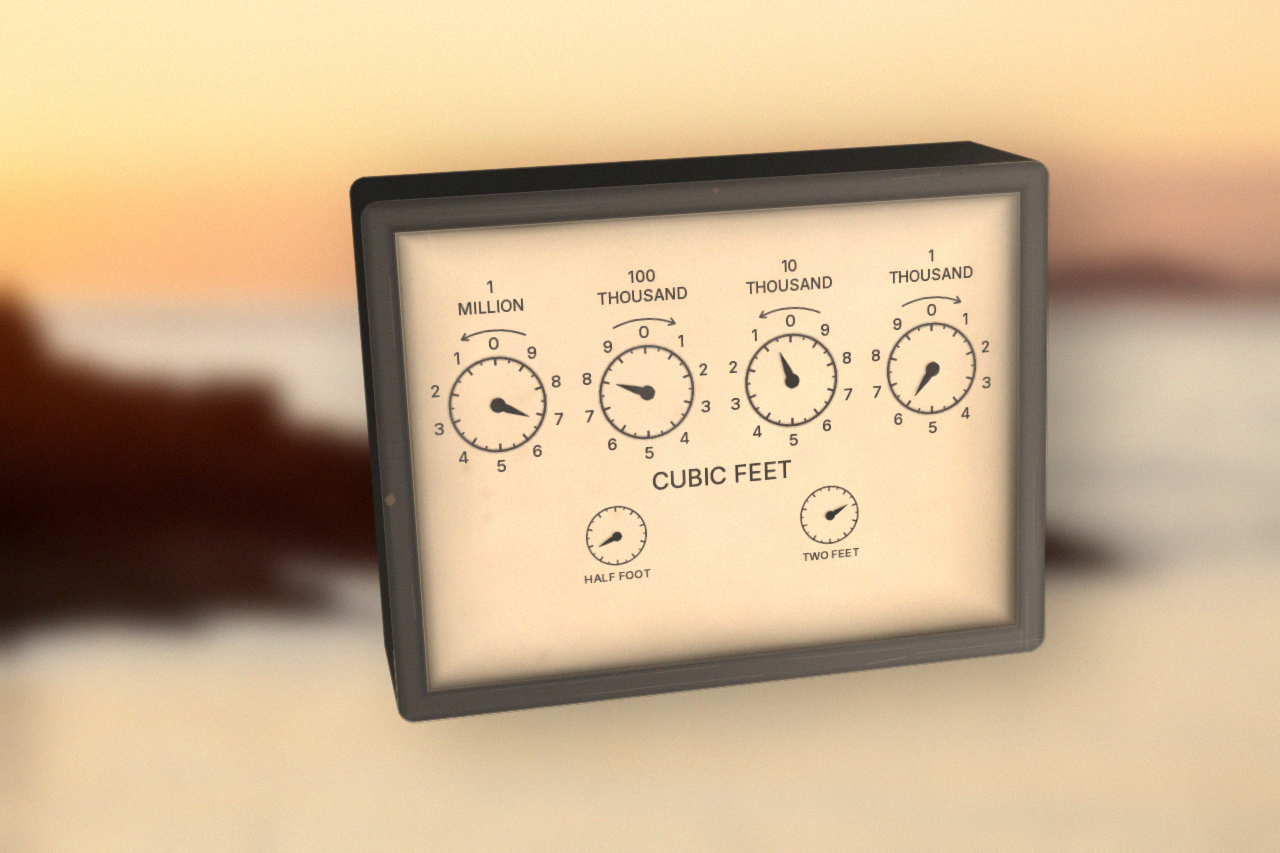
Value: **680600** ft³
